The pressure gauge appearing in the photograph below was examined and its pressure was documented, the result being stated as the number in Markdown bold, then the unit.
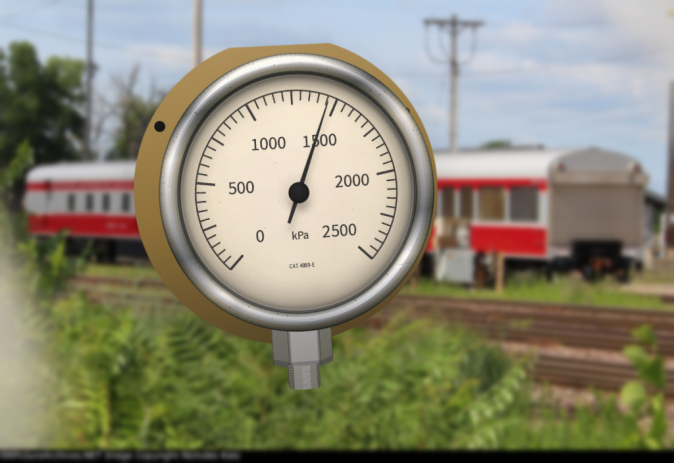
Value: **1450** kPa
